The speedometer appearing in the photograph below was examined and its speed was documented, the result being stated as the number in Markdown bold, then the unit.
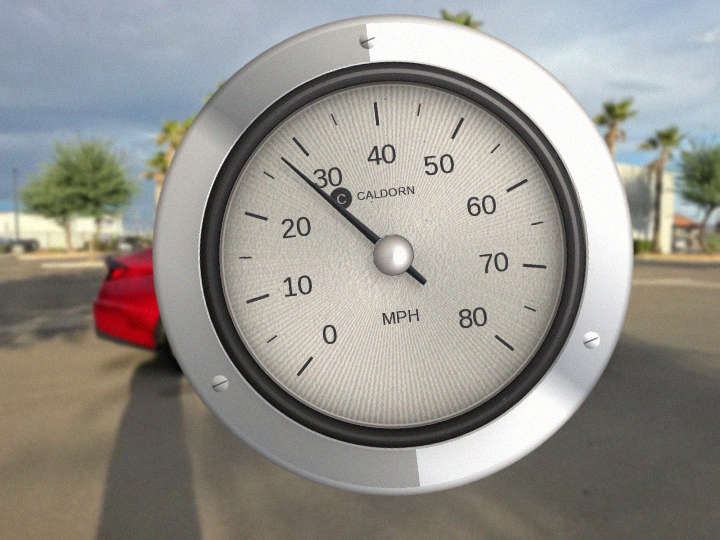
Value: **27.5** mph
